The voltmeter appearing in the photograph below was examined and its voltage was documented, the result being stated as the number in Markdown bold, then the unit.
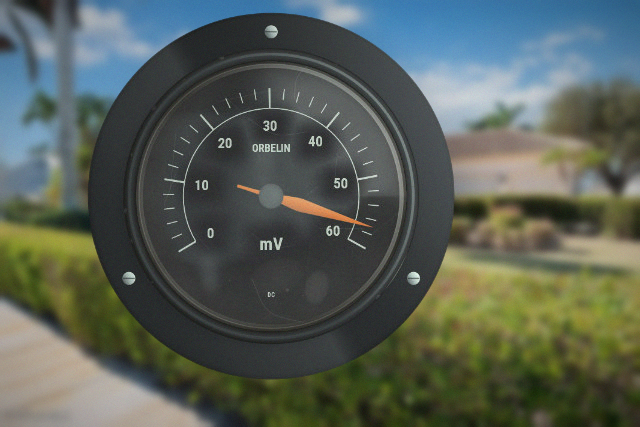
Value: **57** mV
